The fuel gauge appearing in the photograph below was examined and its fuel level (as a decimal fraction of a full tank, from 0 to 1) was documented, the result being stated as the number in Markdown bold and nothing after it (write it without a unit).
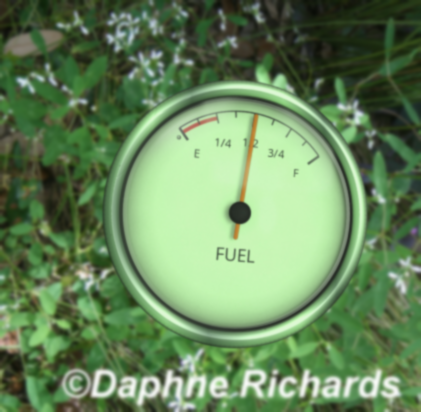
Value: **0.5**
